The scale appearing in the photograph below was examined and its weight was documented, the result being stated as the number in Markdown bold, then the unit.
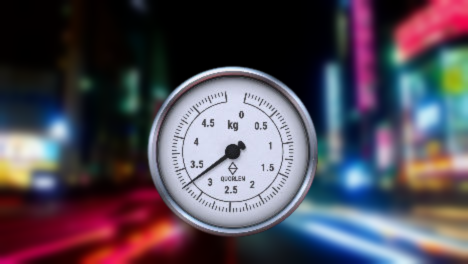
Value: **3.25** kg
